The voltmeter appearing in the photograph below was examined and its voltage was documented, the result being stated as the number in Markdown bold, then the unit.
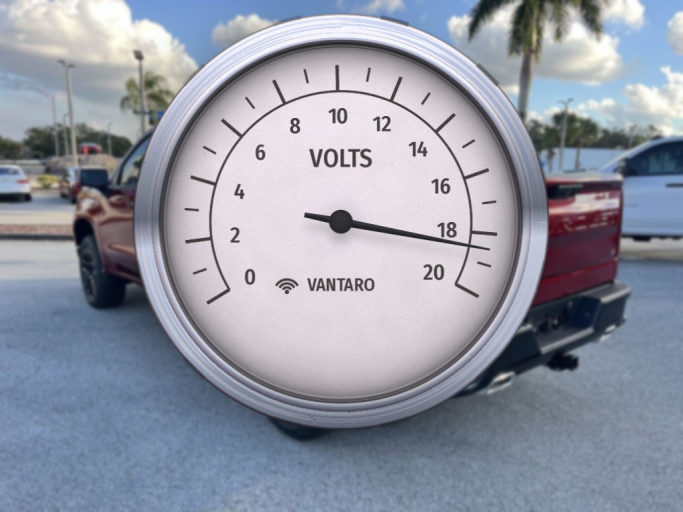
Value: **18.5** V
